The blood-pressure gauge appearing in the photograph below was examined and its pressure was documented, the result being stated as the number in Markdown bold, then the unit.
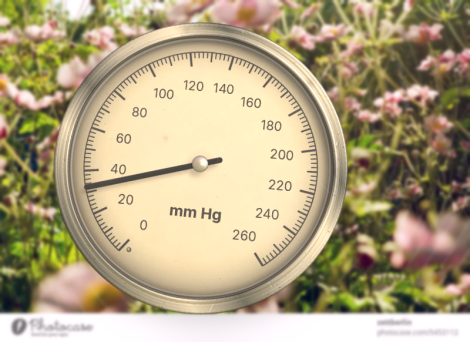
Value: **32** mmHg
